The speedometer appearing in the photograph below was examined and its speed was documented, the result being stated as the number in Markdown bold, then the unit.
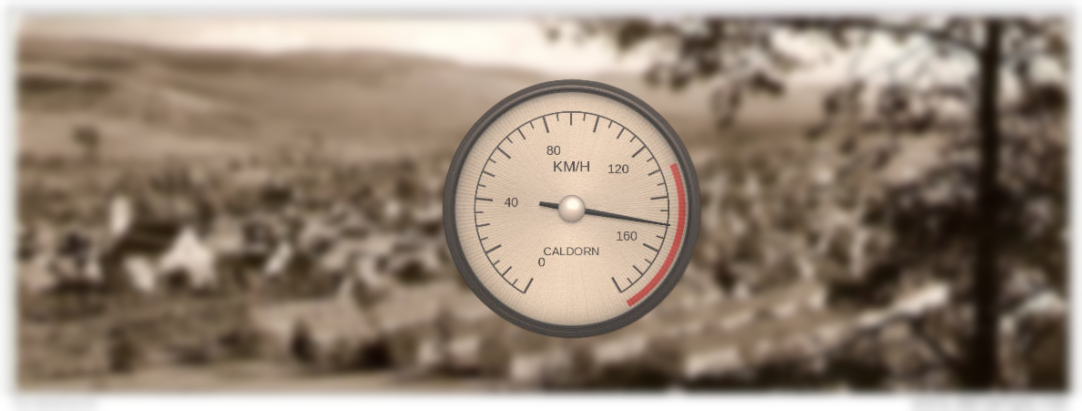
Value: **150** km/h
